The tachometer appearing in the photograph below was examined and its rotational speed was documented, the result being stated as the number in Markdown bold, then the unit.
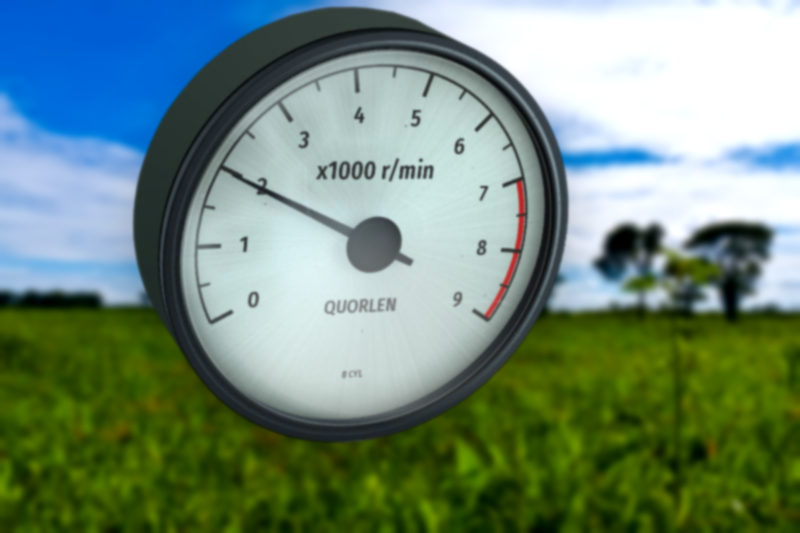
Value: **2000** rpm
